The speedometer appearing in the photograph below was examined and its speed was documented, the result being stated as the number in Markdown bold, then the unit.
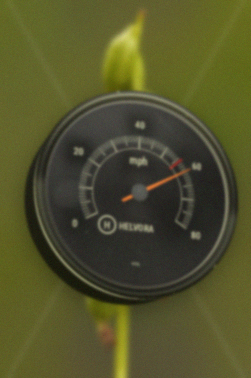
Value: **60** mph
